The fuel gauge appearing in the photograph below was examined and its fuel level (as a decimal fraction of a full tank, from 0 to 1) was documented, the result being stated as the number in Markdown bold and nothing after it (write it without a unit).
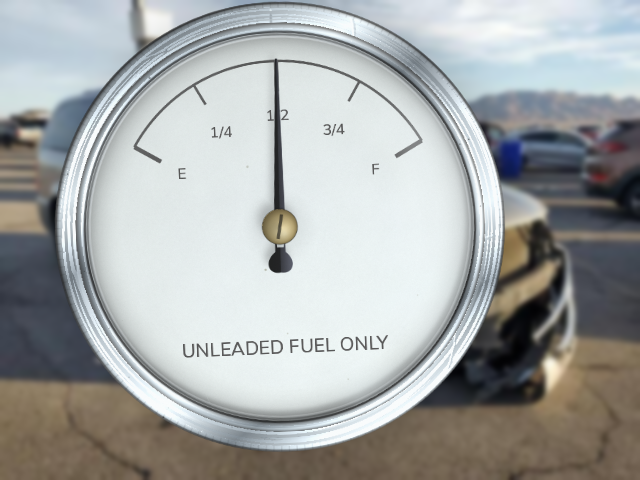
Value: **0.5**
